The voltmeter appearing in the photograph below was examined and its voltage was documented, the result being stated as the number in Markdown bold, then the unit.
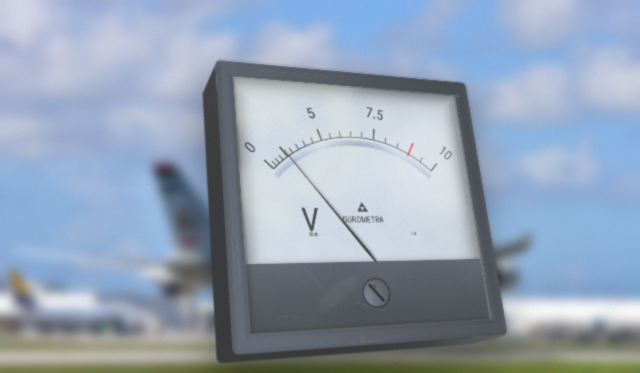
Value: **2.5** V
